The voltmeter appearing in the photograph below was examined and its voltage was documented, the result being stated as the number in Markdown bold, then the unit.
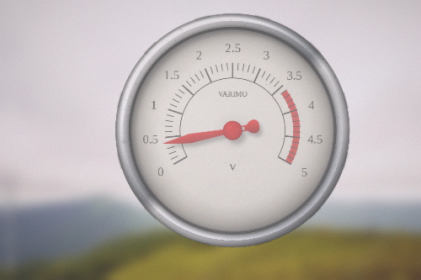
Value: **0.4** V
